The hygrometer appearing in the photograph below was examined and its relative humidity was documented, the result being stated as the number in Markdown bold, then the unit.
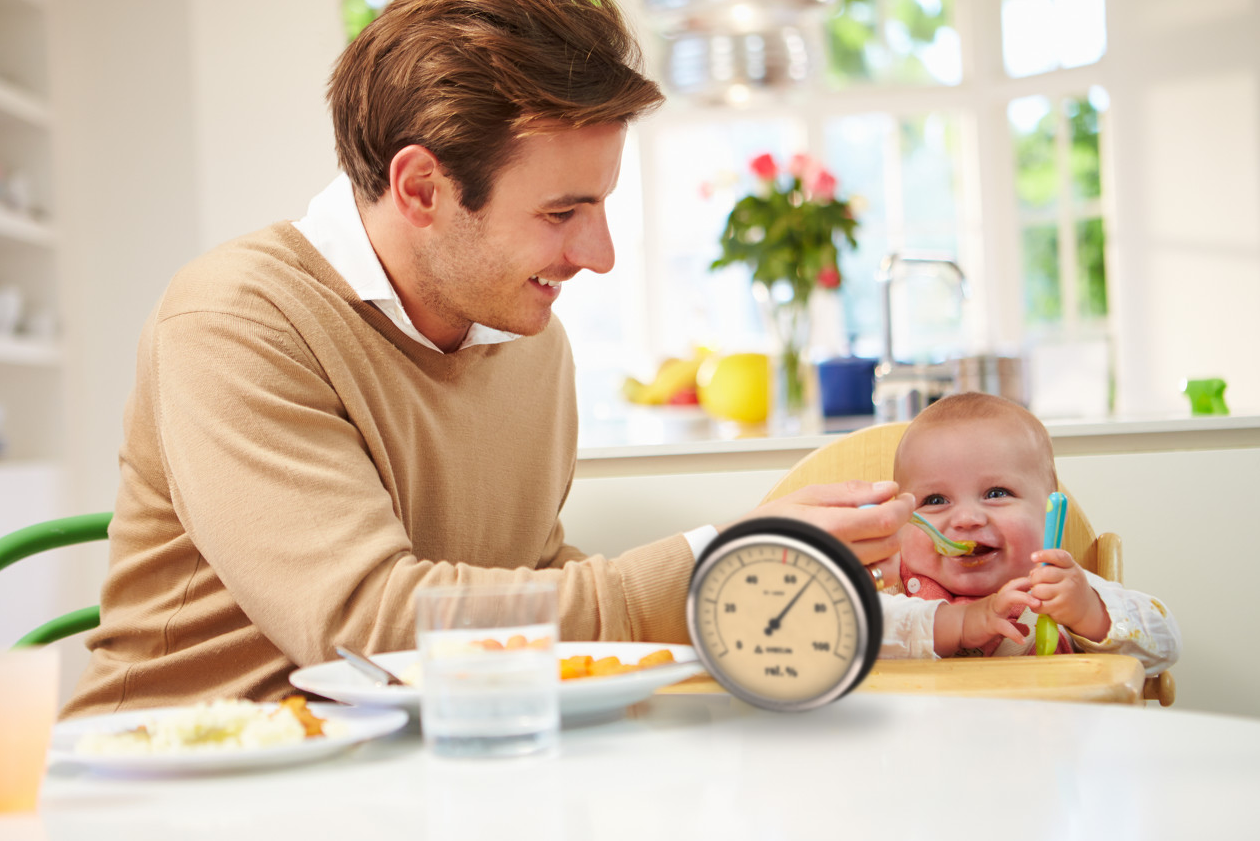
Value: **68** %
